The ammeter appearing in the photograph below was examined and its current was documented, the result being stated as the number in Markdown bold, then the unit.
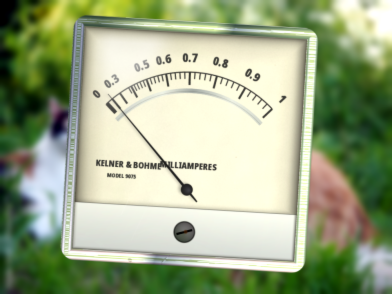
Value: **0.2** mA
